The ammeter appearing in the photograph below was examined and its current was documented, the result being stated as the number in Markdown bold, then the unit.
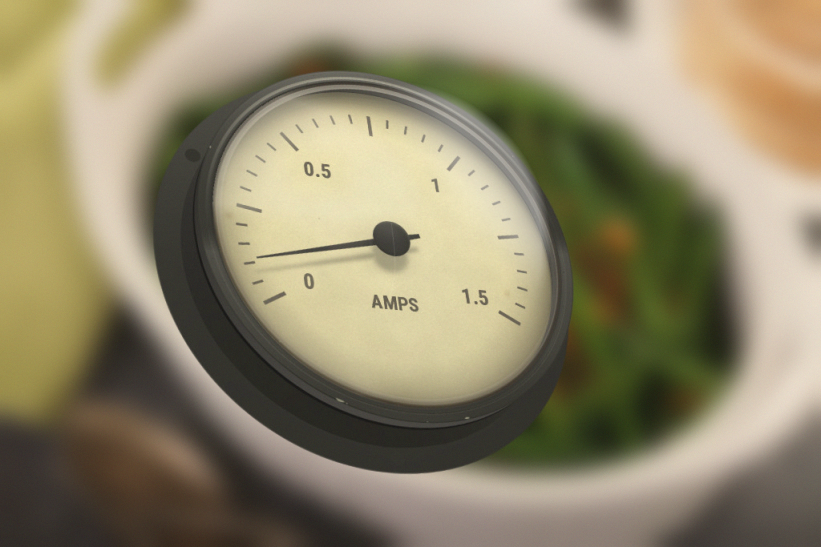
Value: **0.1** A
